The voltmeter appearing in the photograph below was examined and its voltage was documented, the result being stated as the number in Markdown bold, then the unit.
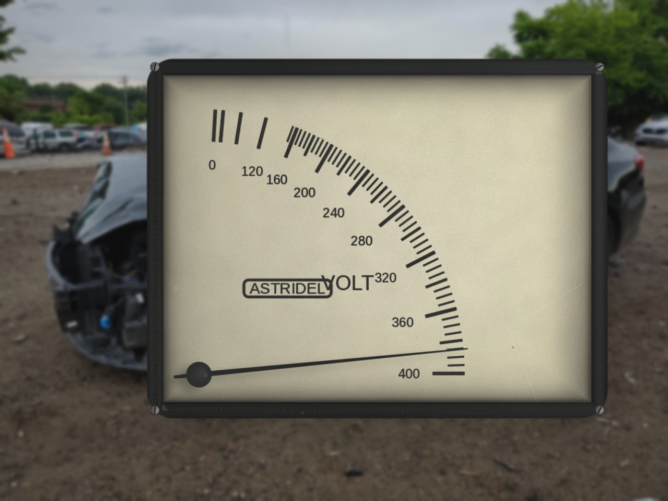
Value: **385** V
